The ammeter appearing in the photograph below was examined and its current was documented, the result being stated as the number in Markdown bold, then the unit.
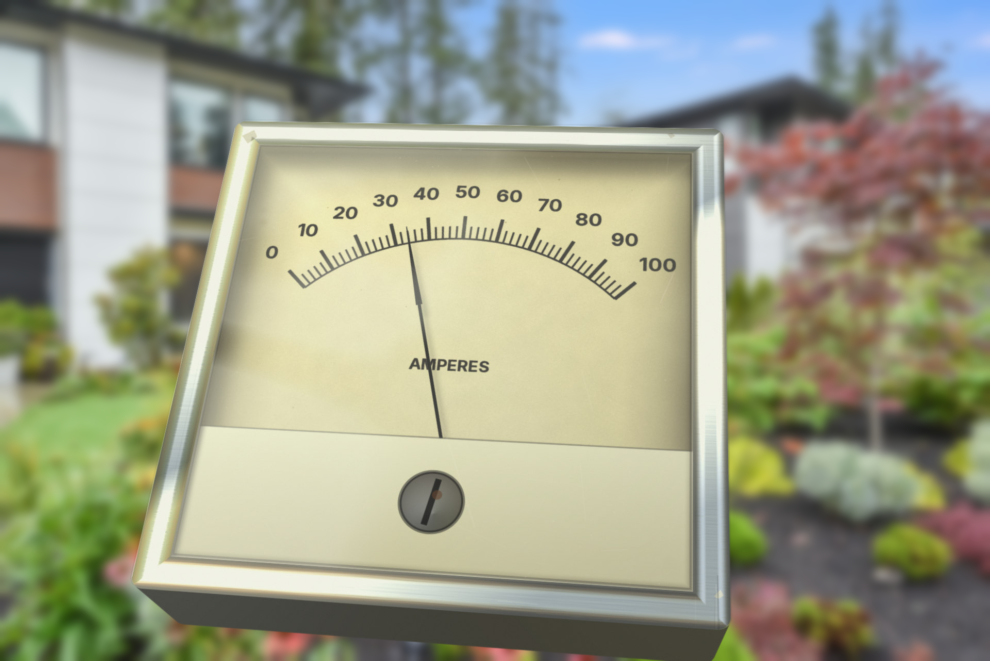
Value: **34** A
